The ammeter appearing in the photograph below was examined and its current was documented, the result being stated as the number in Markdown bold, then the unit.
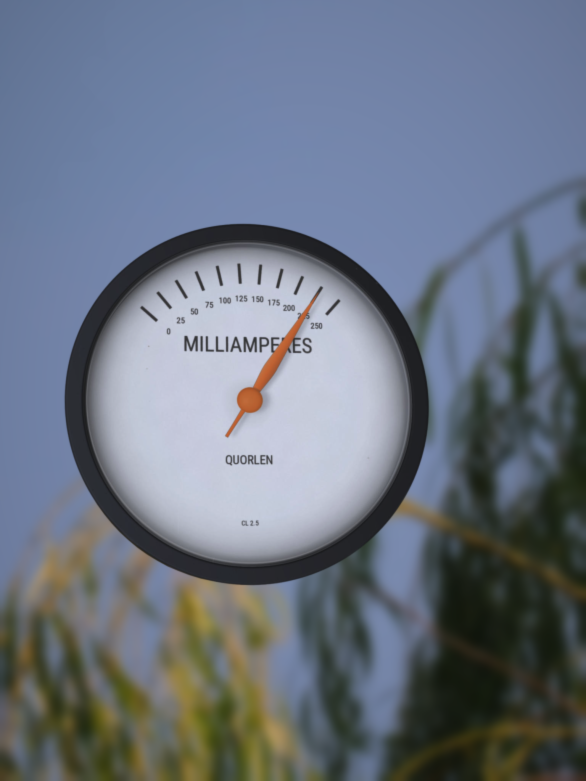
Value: **225** mA
